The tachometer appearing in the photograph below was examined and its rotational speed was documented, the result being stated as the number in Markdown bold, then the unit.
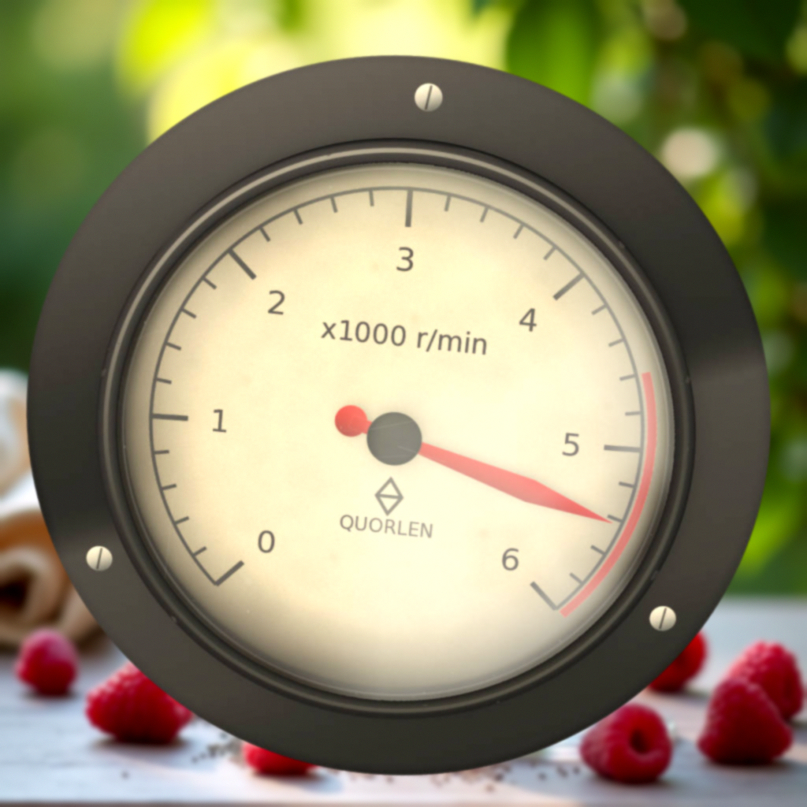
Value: **5400** rpm
